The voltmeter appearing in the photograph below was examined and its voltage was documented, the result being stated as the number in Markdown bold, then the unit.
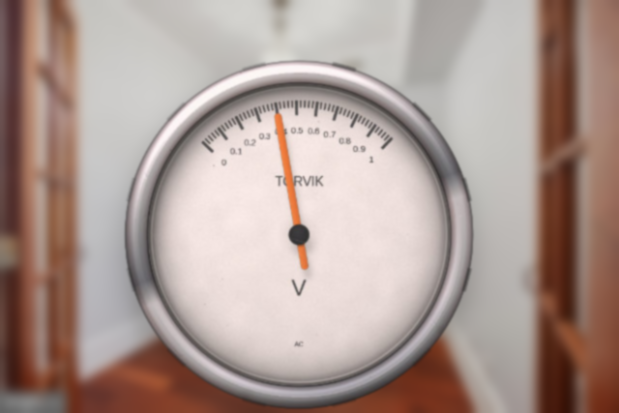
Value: **0.4** V
